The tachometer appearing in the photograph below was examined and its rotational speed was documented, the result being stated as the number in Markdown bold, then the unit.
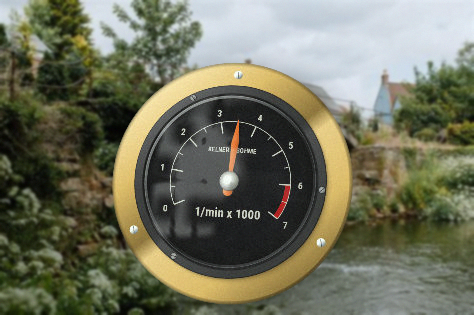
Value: **3500** rpm
